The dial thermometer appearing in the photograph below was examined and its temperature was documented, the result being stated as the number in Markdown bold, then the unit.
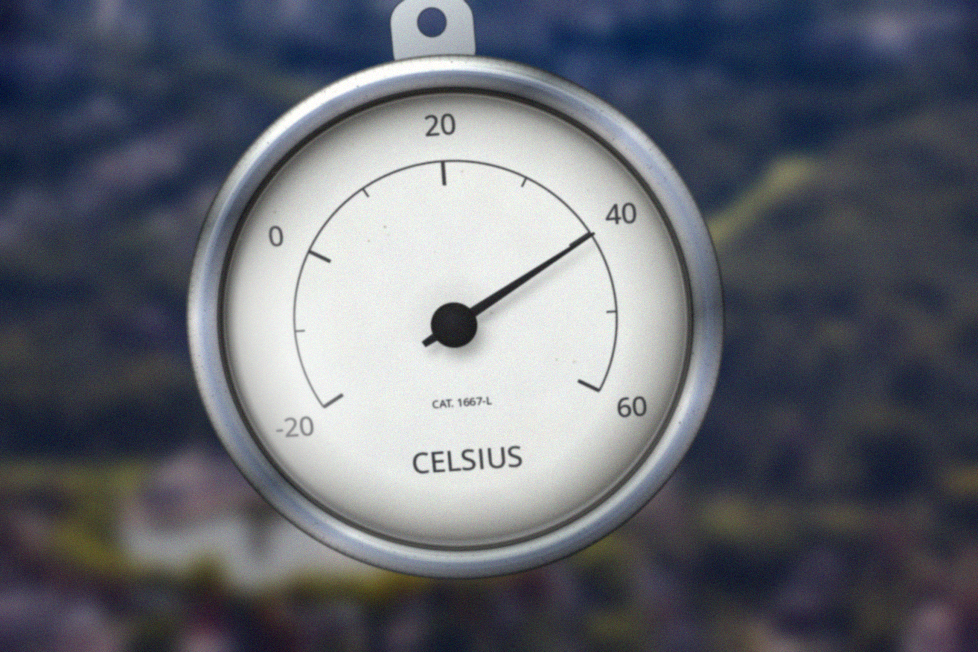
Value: **40** °C
